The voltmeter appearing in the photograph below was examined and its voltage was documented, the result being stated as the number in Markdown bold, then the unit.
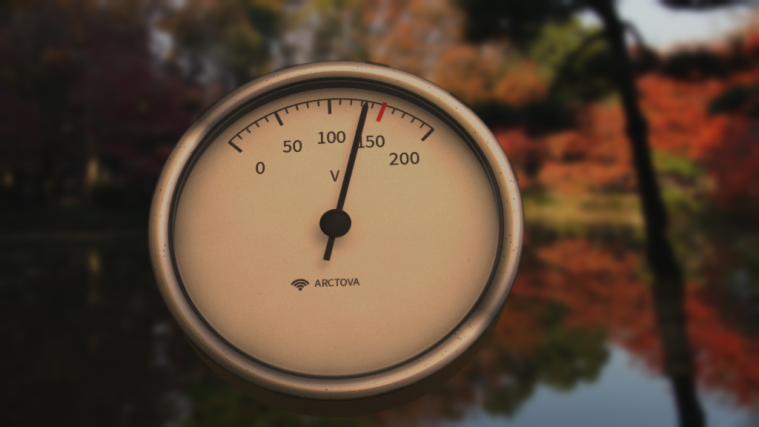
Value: **135** V
